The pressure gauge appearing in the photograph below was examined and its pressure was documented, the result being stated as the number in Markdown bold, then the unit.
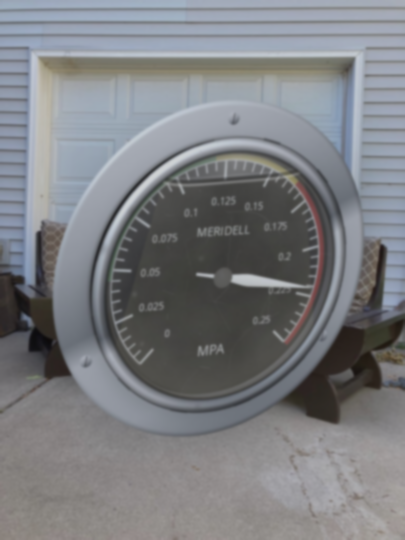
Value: **0.22** MPa
